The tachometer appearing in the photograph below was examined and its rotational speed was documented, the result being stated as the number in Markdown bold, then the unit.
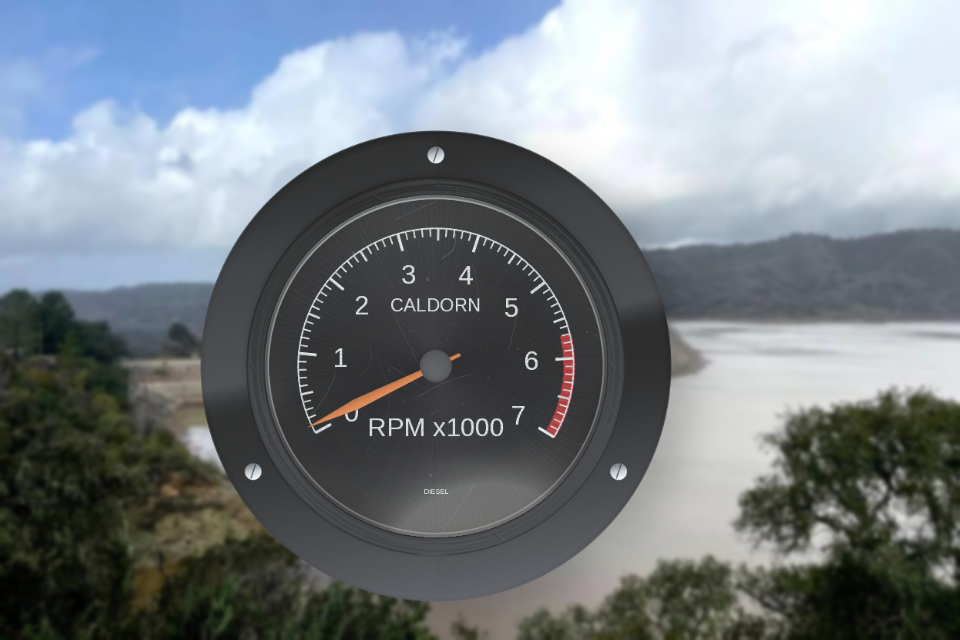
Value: **100** rpm
